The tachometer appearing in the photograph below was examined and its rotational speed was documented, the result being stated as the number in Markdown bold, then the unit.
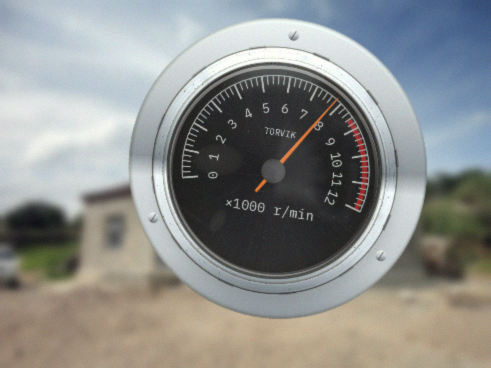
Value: **7800** rpm
